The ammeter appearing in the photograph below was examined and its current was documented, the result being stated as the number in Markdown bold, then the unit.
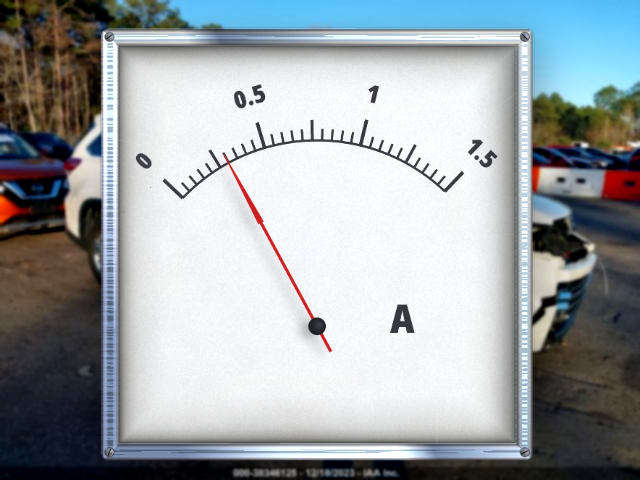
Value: **0.3** A
